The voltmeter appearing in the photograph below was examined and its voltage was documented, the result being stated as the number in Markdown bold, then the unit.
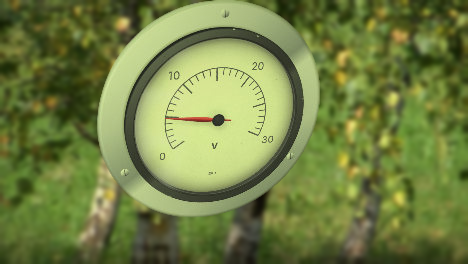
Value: **5** V
